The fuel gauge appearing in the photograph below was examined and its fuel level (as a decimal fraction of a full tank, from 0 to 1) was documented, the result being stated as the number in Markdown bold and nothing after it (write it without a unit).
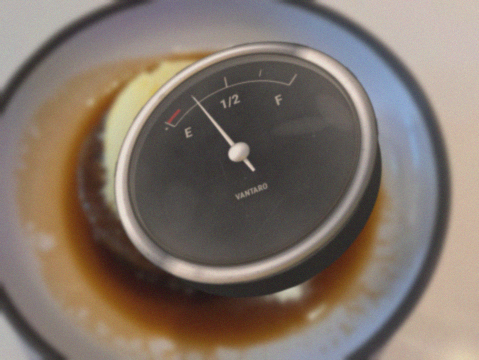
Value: **0.25**
